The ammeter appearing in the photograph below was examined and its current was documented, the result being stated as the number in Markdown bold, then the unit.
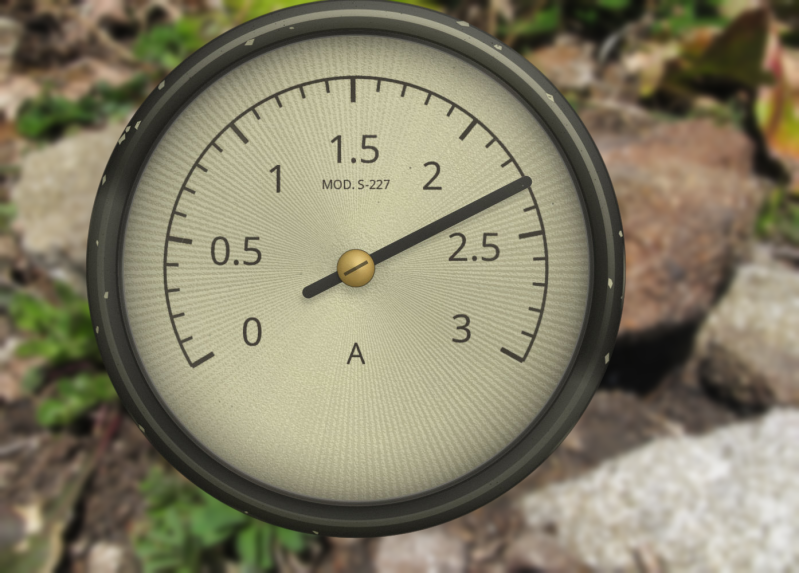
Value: **2.3** A
